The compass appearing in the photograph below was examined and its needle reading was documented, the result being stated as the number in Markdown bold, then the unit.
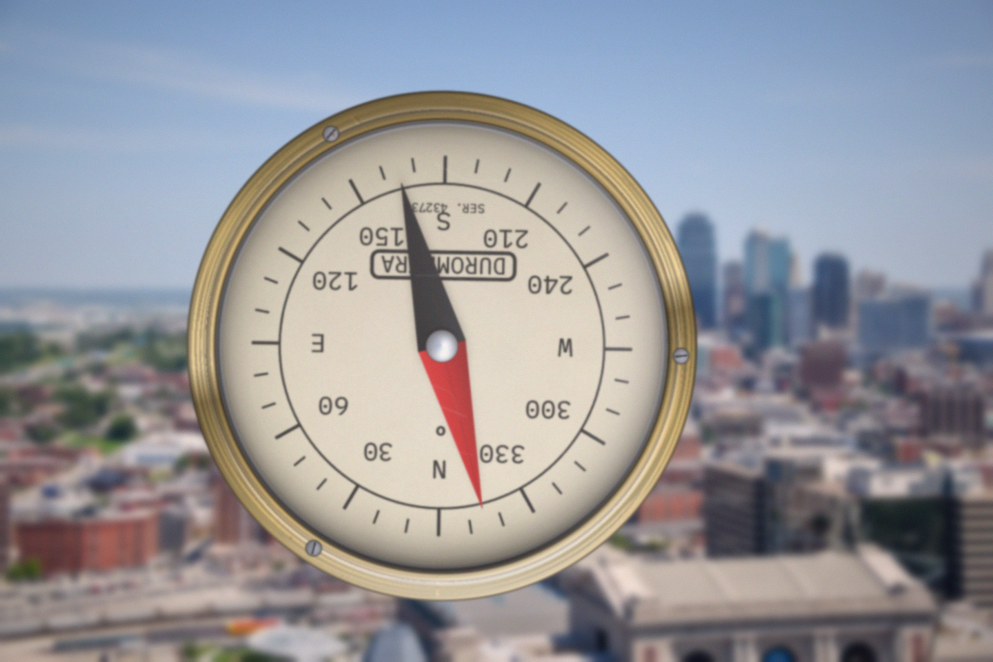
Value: **345** °
